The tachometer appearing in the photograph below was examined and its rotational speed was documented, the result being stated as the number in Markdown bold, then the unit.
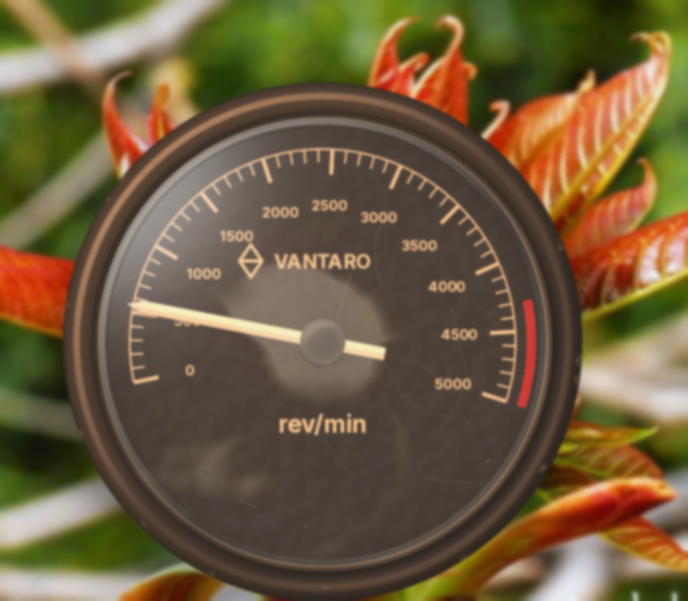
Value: **550** rpm
